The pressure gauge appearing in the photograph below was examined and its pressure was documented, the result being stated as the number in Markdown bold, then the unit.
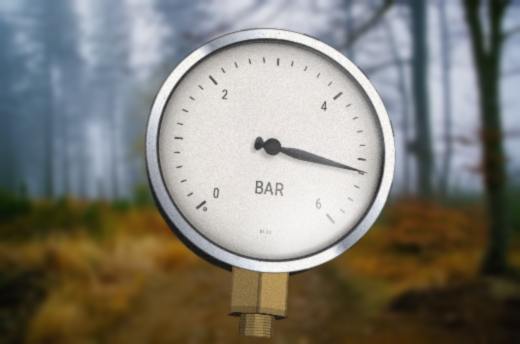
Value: **5.2** bar
